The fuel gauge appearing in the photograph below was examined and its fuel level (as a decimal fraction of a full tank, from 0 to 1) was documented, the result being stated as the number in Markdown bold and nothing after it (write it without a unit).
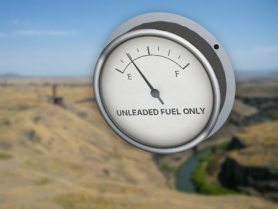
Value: **0.25**
